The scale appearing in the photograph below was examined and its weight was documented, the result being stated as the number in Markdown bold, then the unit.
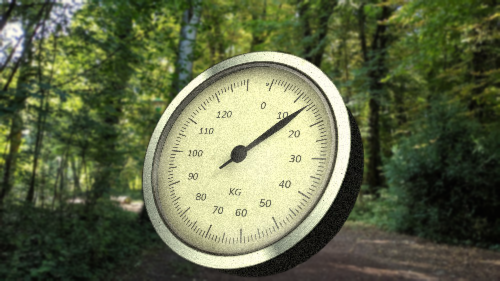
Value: **15** kg
